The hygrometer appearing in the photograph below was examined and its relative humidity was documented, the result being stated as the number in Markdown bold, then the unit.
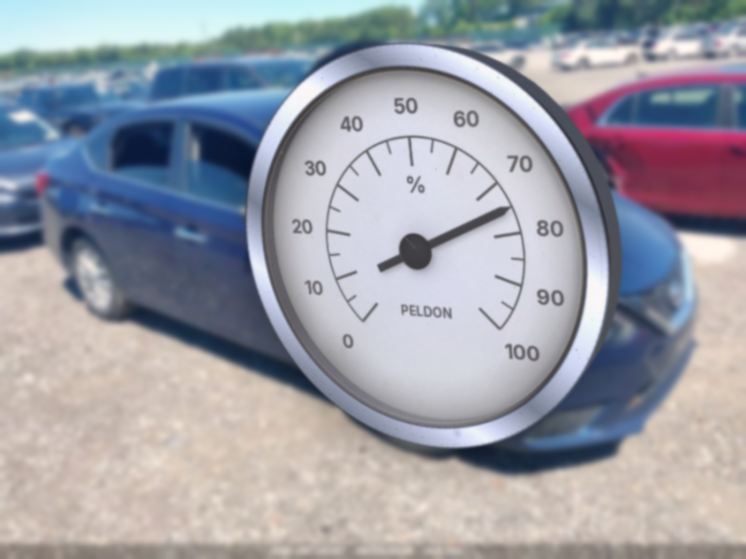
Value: **75** %
